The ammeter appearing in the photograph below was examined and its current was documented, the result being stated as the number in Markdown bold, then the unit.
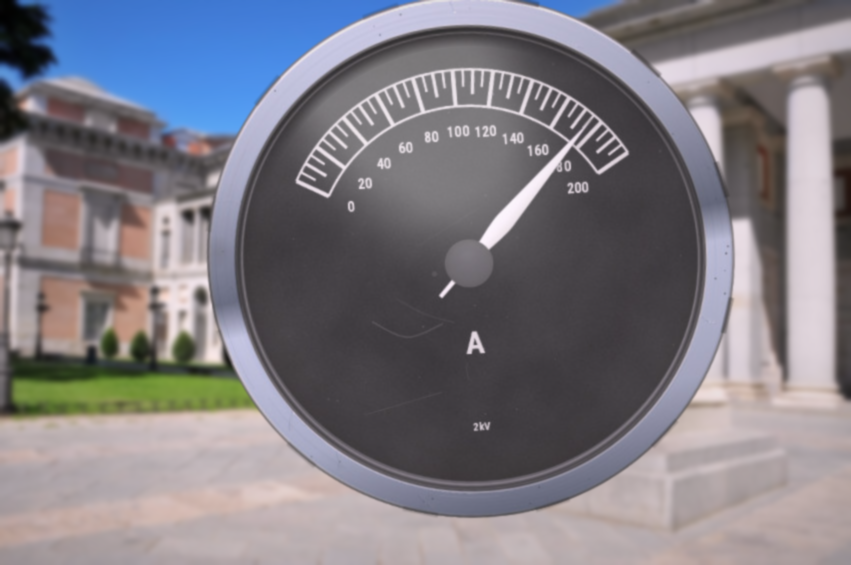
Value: **175** A
